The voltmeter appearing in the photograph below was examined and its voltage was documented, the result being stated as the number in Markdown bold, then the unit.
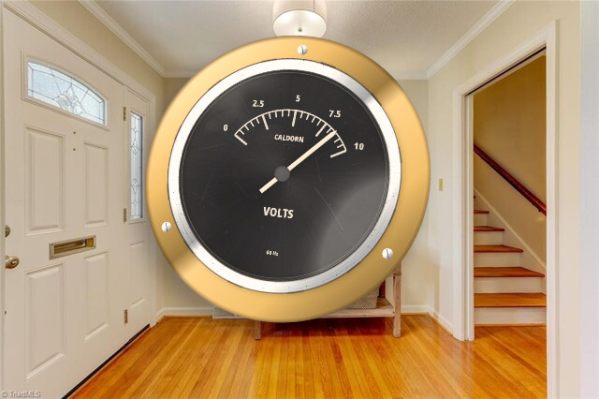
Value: **8.5** V
